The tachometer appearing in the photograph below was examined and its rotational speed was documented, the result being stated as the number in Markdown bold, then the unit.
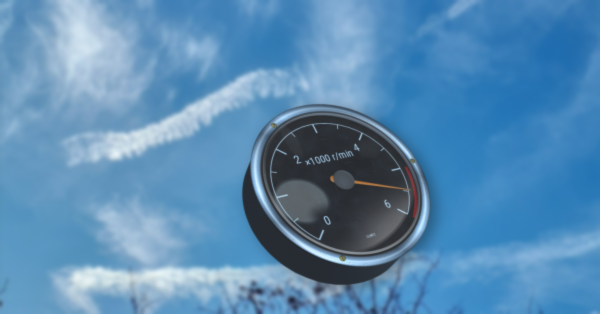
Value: **5500** rpm
